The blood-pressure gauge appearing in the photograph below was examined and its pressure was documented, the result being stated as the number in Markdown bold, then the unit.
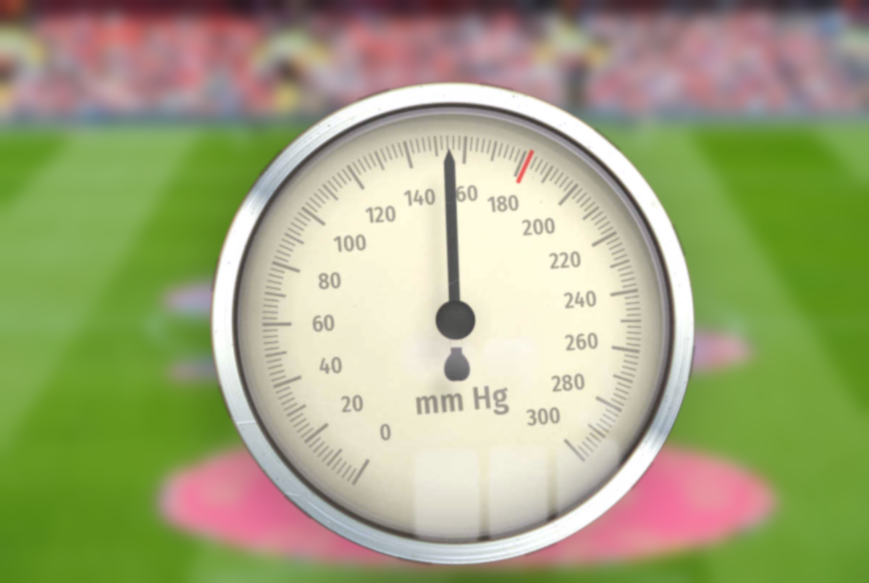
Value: **154** mmHg
